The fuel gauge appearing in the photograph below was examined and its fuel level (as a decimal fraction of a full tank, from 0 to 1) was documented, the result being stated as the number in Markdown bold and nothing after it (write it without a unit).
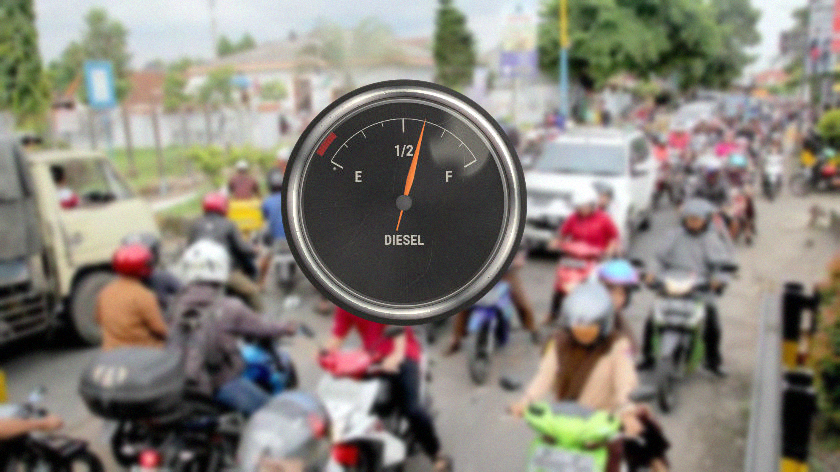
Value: **0.625**
